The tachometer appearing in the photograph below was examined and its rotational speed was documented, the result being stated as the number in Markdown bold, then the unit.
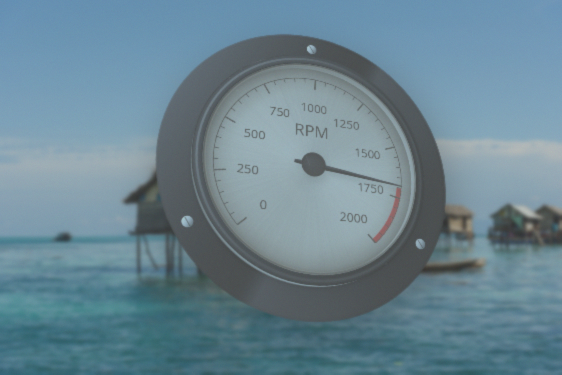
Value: **1700** rpm
